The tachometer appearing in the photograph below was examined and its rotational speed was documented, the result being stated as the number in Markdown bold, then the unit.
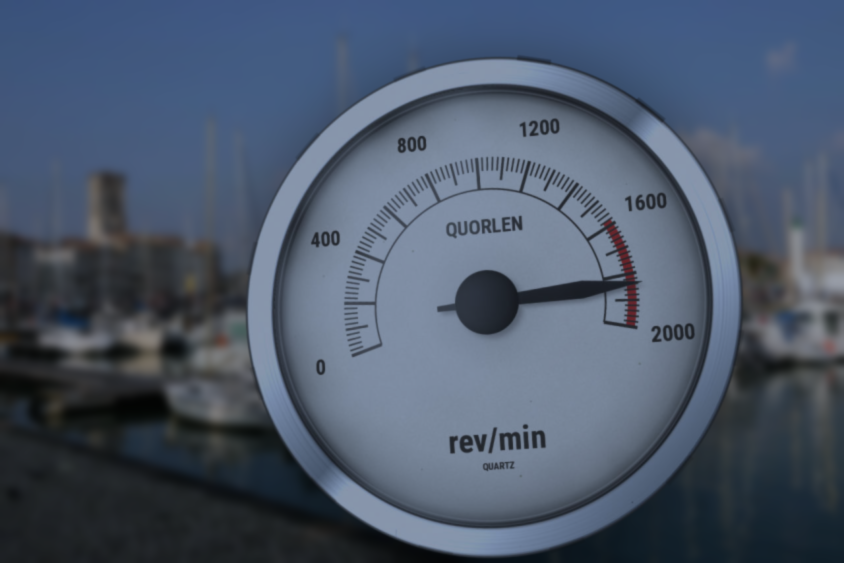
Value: **1840** rpm
